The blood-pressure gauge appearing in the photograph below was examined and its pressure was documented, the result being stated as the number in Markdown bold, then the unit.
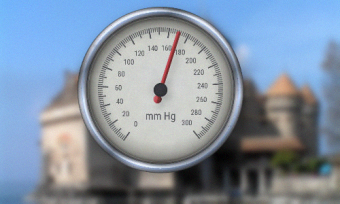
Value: **170** mmHg
